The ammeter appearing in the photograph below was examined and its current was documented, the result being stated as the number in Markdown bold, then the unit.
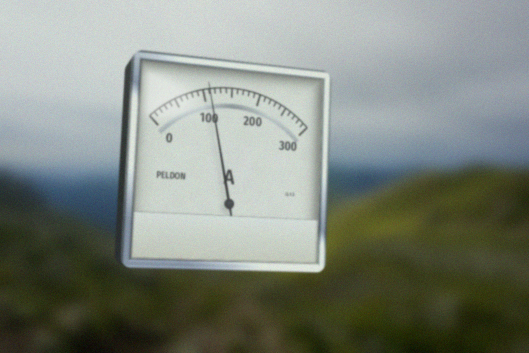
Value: **110** A
